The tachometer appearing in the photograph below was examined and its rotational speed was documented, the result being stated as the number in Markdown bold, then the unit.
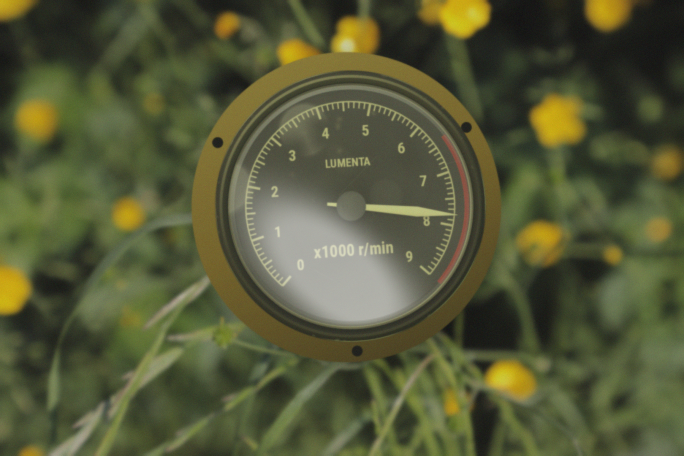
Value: **7800** rpm
